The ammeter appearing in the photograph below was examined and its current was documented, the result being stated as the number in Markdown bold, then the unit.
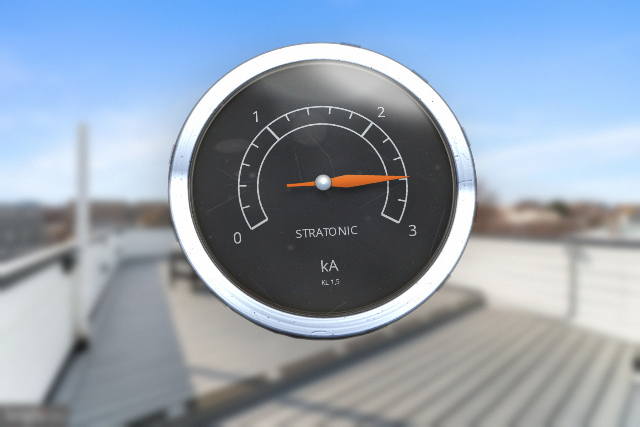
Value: **2.6** kA
